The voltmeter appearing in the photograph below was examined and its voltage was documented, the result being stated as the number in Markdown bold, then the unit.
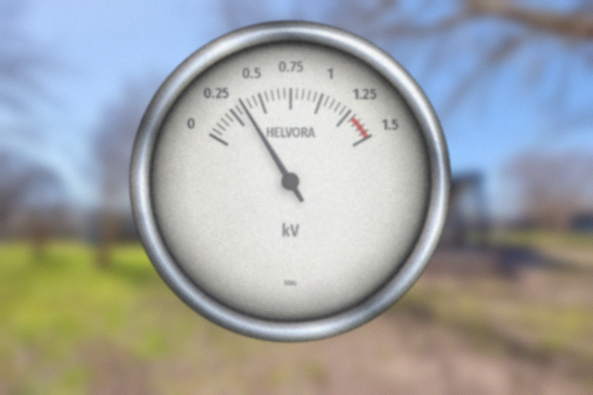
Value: **0.35** kV
